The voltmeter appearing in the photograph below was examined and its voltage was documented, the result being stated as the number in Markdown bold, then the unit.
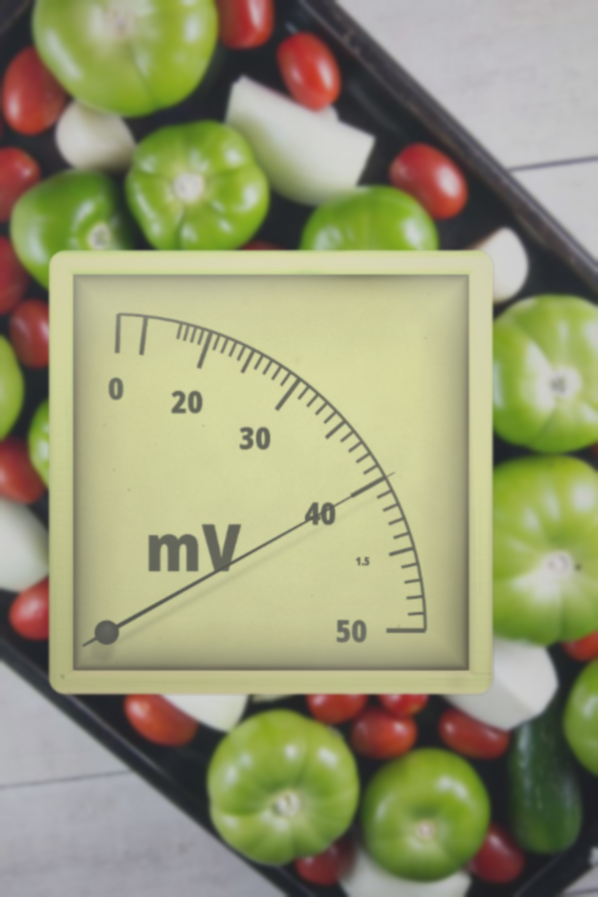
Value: **40** mV
